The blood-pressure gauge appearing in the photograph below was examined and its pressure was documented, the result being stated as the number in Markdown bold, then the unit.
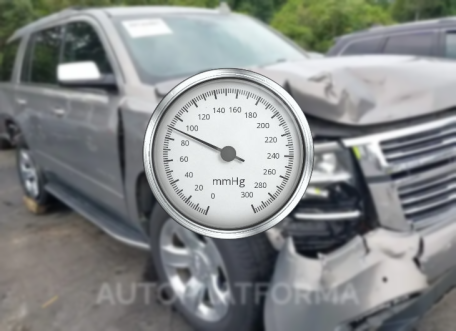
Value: **90** mmHg
